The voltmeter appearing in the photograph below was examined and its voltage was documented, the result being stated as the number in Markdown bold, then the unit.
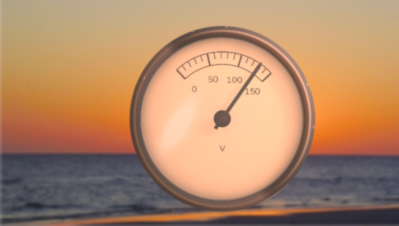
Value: **130** V
